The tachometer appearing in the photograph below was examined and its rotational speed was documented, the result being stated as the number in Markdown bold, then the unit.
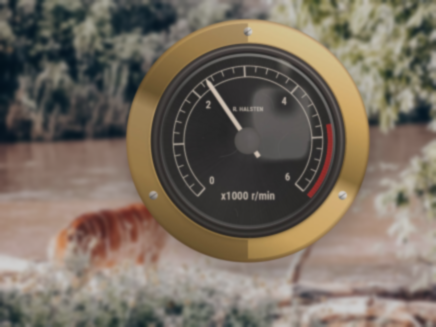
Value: **2300** rpm
